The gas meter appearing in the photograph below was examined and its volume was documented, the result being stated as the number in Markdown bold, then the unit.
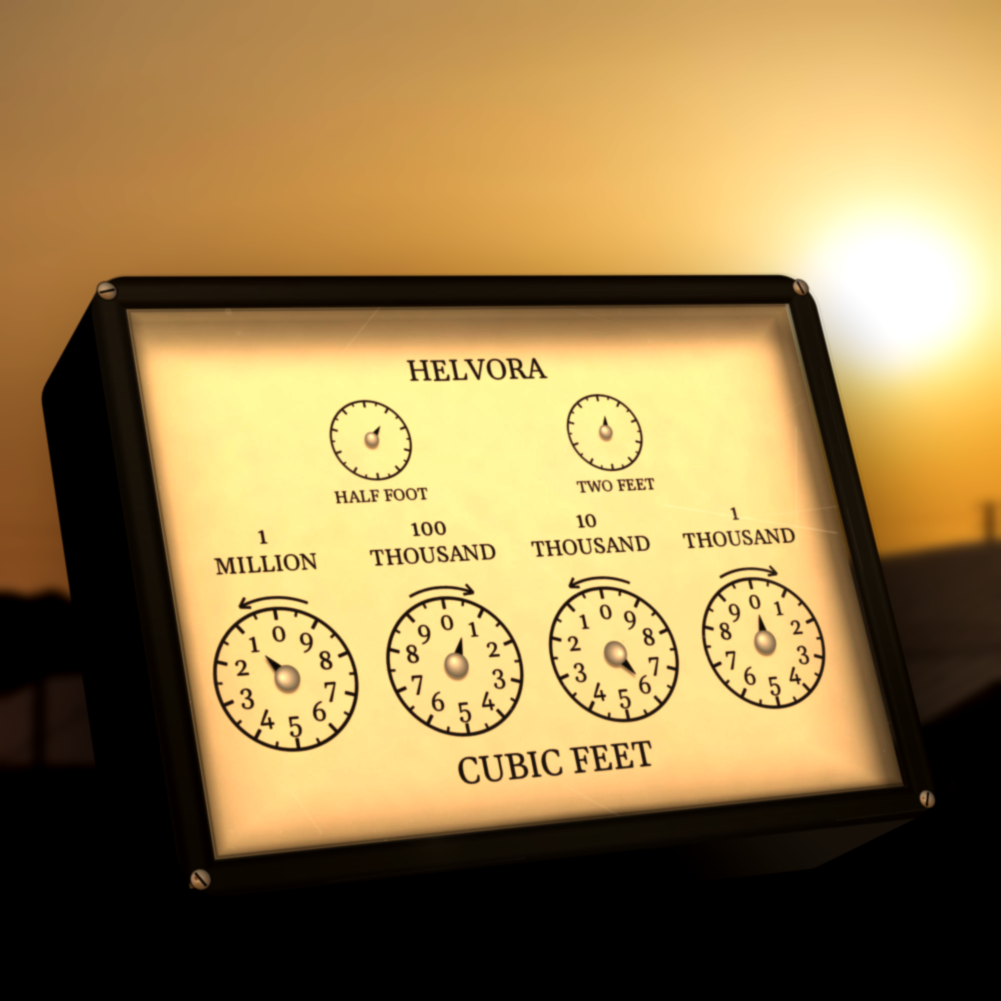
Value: **106000** ft³
